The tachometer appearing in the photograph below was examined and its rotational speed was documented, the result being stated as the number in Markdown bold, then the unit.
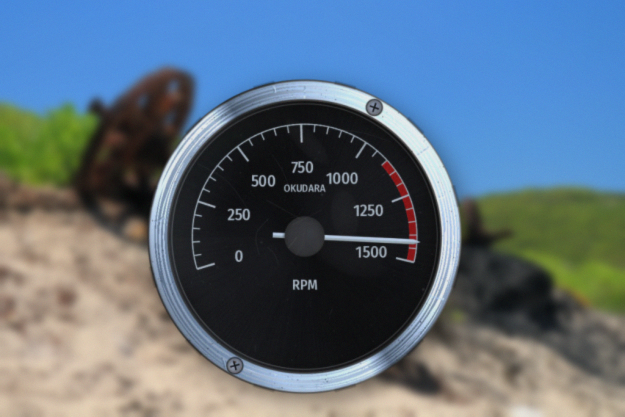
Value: **1425** rpm
